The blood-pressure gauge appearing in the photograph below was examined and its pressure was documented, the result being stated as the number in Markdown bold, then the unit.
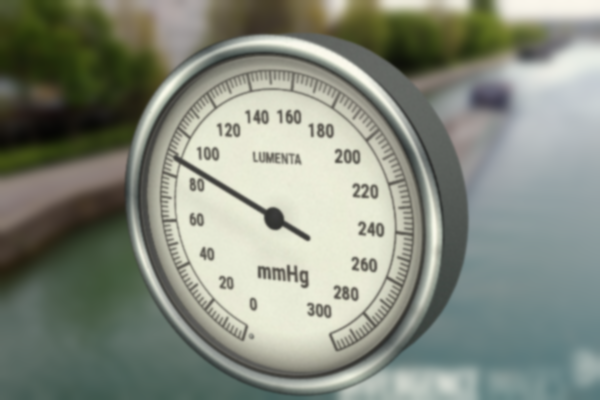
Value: **90** mmHg
